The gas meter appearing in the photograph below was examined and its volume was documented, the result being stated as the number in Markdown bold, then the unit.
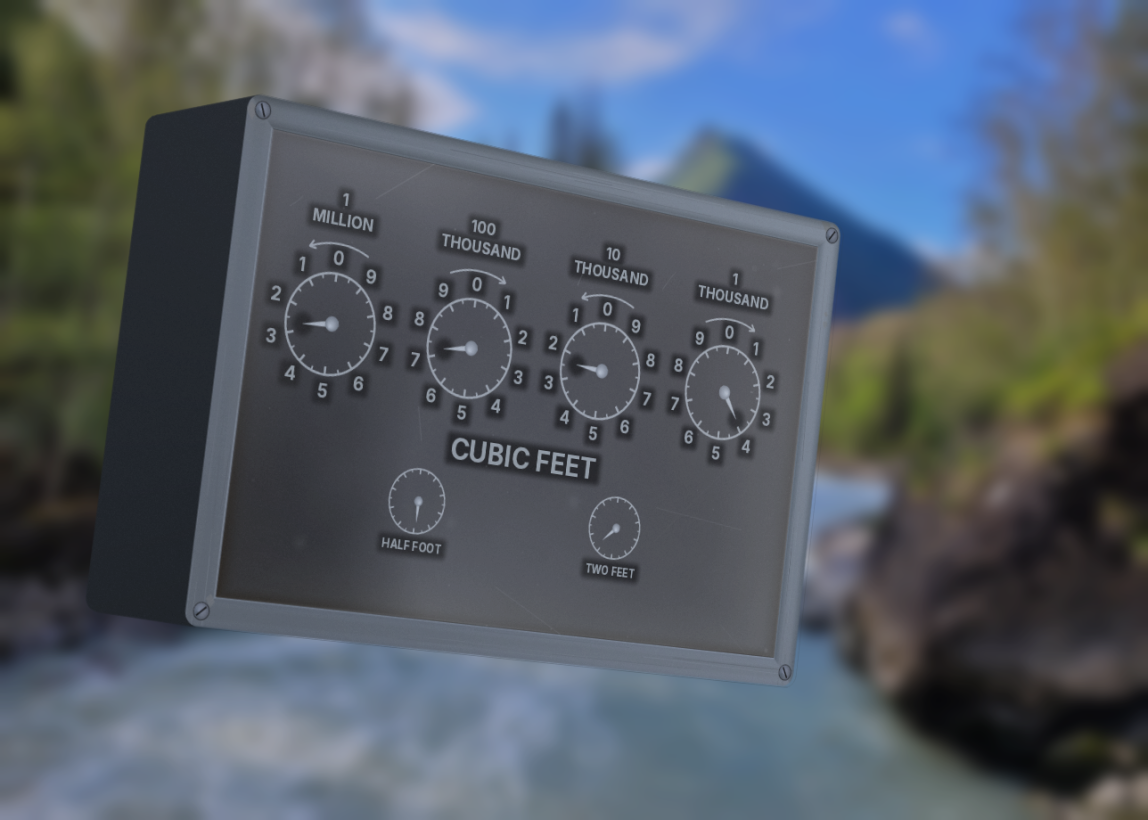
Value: **272400** ft³
